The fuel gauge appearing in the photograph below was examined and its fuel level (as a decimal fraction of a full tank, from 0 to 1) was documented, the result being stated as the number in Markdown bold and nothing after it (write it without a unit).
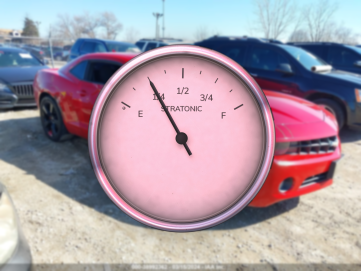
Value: **0.25**
